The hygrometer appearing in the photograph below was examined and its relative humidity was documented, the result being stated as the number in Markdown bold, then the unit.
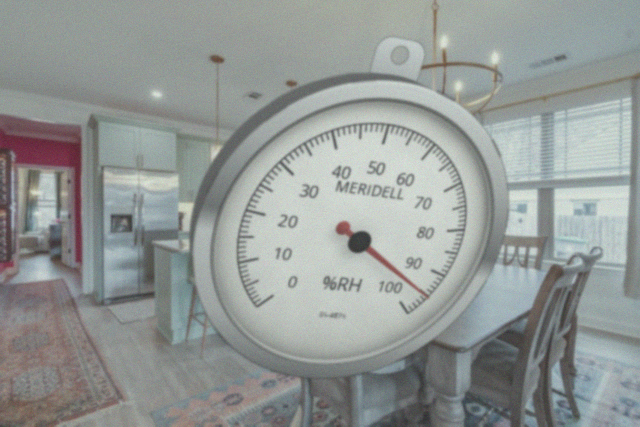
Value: **95** %
